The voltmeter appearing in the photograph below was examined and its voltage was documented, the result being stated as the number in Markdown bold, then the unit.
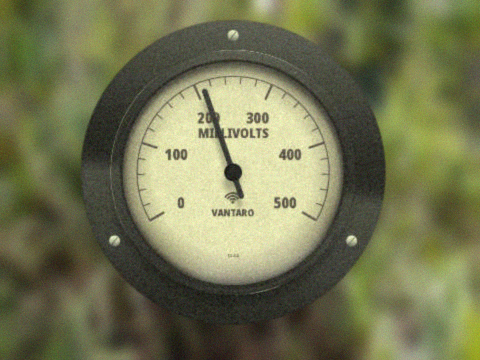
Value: **210** mV
